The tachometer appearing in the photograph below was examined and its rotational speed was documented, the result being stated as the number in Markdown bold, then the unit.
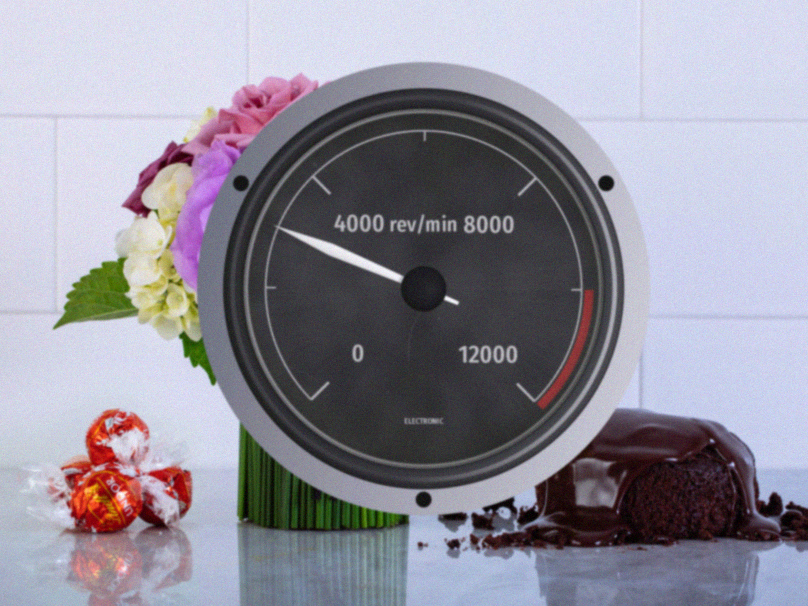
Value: **3000** rpm
